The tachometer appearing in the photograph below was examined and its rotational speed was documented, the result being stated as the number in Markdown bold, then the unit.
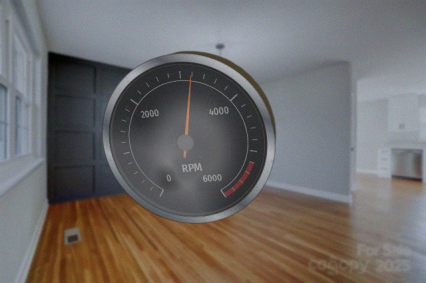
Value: **3200** rpm
